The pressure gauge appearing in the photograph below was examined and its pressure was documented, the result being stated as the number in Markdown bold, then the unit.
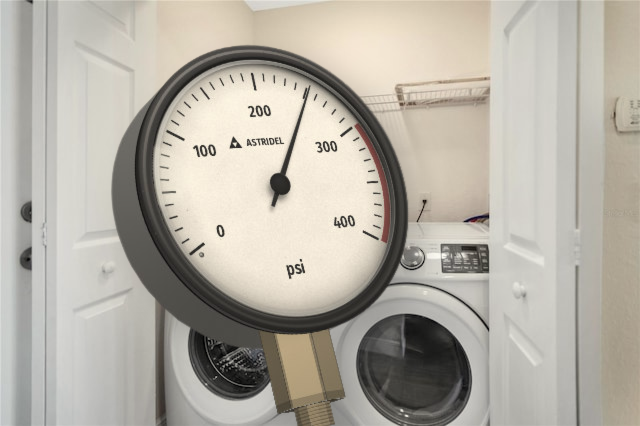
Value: **250** psi
